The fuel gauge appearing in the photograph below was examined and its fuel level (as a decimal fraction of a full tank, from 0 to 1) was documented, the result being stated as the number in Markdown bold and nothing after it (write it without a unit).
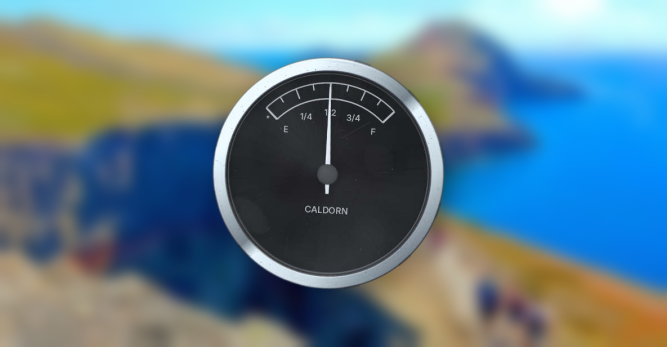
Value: **0.5**
